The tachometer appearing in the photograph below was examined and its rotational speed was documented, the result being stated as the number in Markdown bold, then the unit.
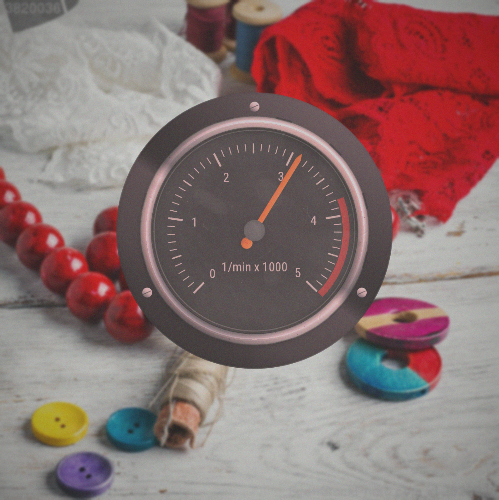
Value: **3100** rpm
